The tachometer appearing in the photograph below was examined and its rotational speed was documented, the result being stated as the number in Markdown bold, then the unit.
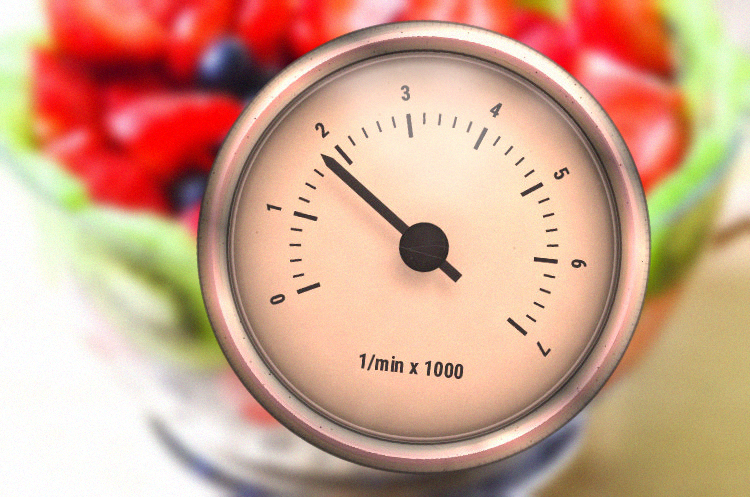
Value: **1800** rpm
